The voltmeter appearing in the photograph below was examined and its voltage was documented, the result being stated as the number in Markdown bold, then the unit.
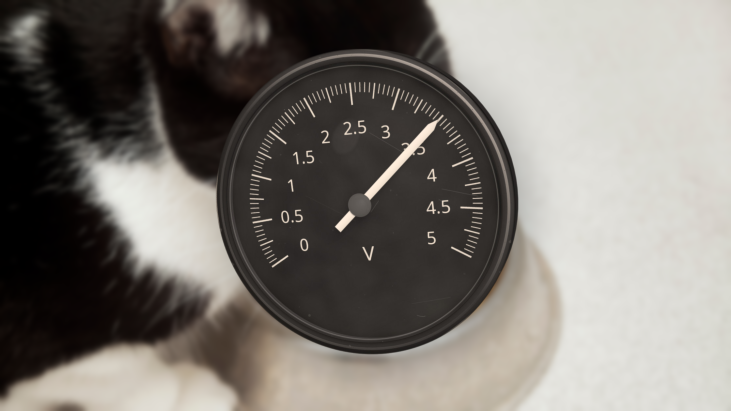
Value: **3.5** V
